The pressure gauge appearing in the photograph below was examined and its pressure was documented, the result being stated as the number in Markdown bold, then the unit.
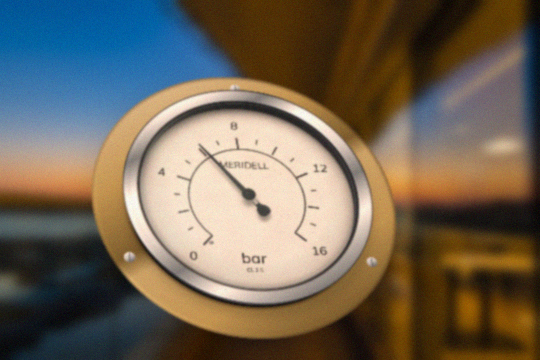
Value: **6** bar
